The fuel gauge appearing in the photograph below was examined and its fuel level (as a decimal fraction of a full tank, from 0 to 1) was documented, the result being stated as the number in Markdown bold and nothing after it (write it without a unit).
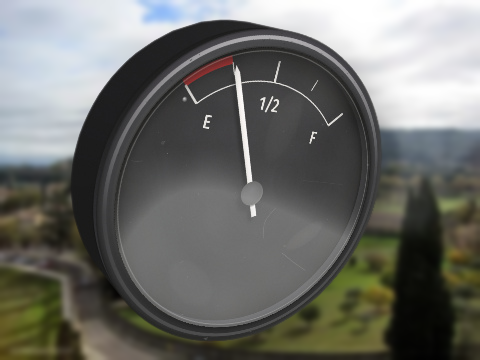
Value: **0.25**
